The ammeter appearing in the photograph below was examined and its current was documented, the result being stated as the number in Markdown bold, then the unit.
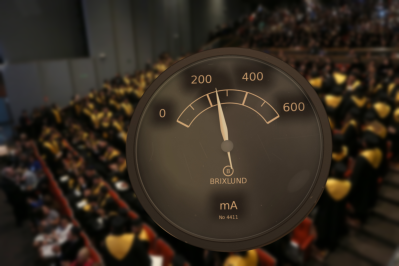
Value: **250** mA
